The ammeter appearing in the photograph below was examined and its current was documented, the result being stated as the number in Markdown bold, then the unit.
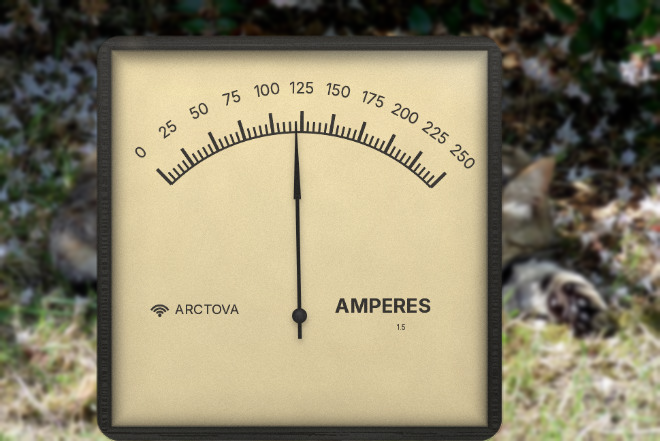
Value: **120** A
